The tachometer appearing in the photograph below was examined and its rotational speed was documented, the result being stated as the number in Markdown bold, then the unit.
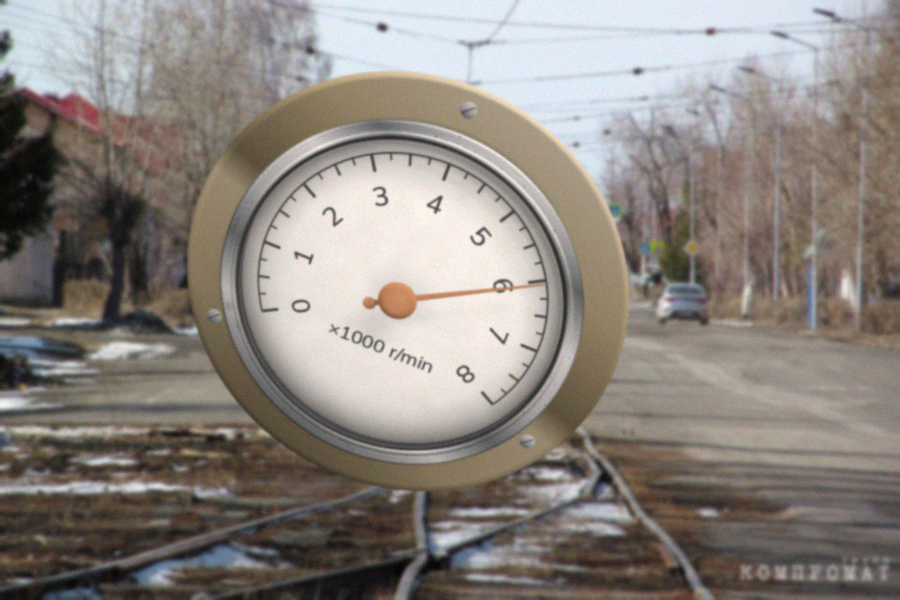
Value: **6000** rpm
